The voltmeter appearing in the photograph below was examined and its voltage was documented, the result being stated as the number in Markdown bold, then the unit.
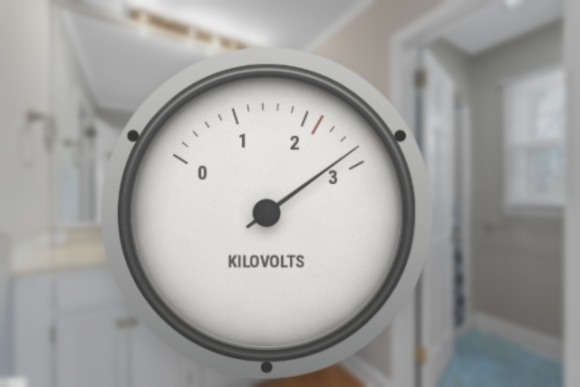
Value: **2.8** kV
